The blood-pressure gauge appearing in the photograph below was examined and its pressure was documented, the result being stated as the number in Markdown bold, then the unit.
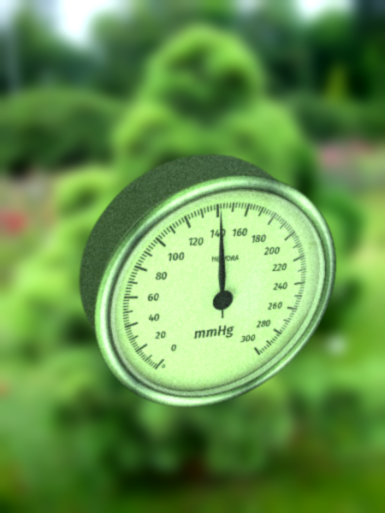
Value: **140** mmHg
